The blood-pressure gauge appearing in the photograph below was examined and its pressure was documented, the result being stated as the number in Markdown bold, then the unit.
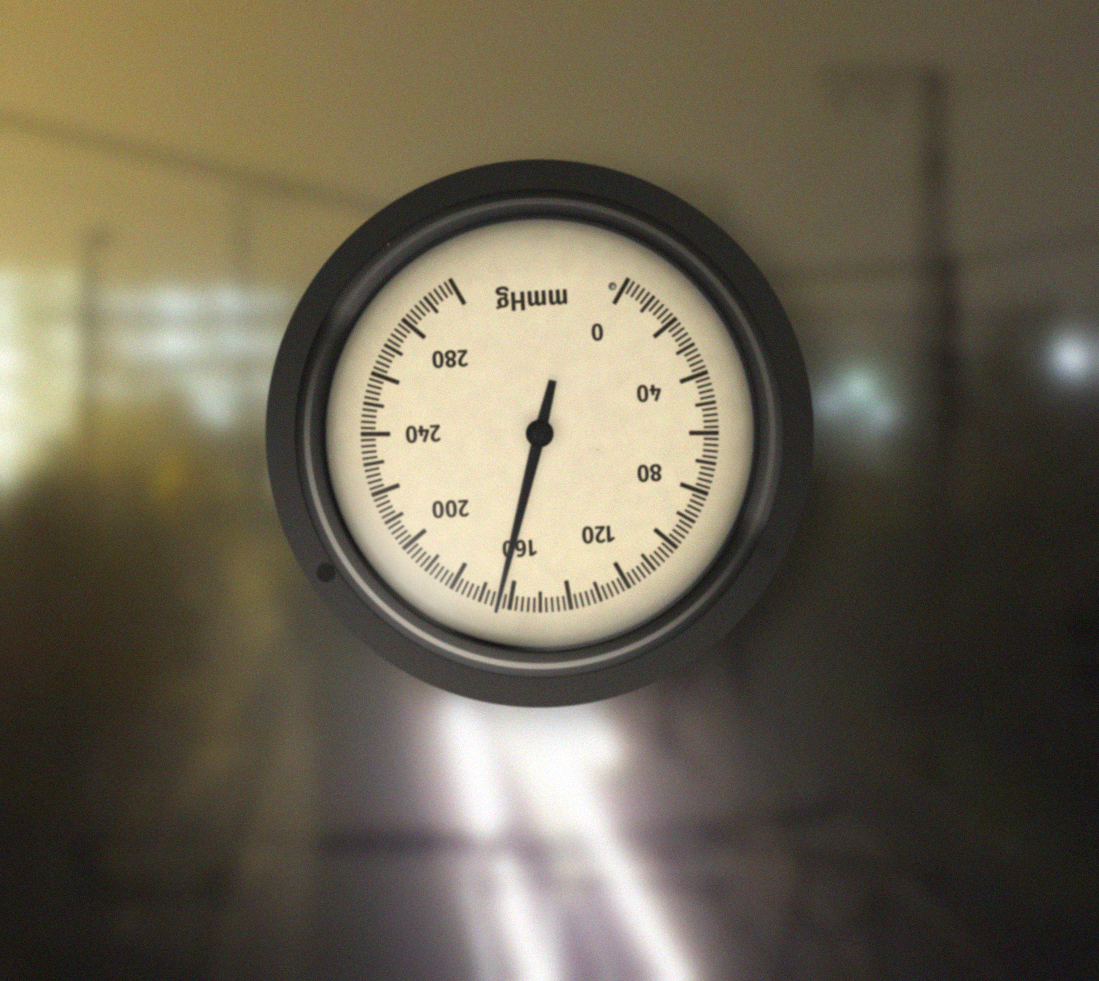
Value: **164** mmHg
